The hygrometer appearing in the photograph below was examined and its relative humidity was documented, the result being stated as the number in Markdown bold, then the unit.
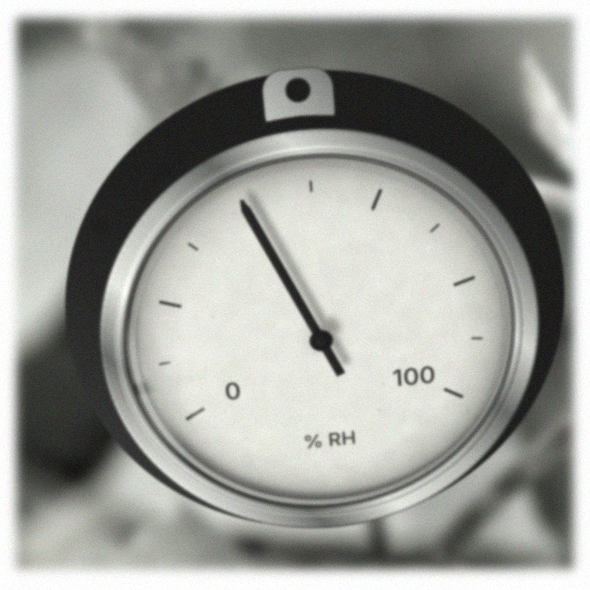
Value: **40** %
